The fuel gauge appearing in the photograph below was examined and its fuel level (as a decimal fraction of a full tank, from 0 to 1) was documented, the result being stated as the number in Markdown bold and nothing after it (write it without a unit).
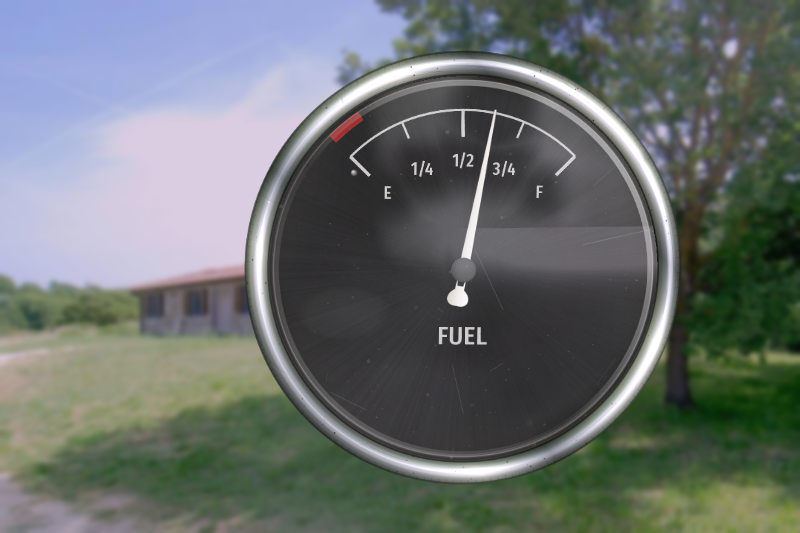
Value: **0.625**
